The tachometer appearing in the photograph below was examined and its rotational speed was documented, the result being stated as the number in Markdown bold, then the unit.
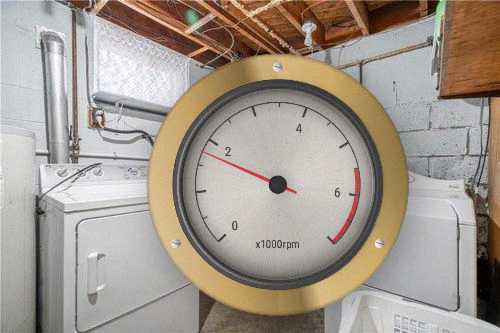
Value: **1750** rpm
